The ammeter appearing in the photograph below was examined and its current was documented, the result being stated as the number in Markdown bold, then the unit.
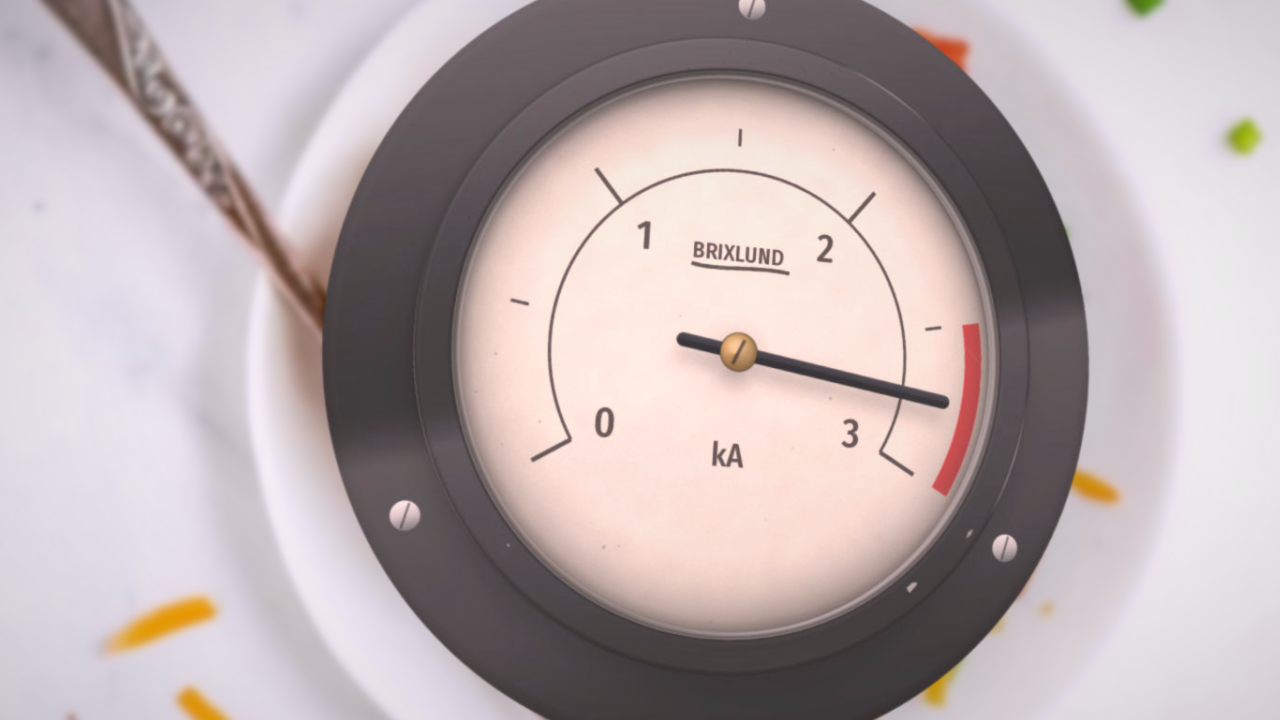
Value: **2.75** kA
